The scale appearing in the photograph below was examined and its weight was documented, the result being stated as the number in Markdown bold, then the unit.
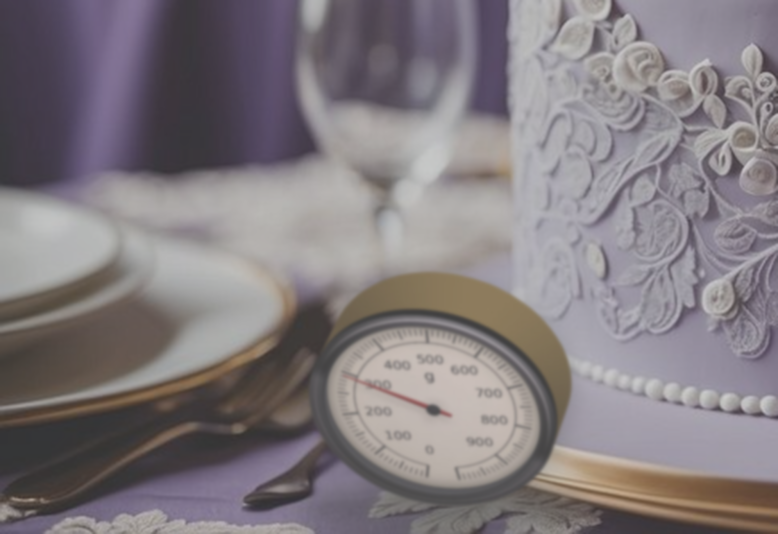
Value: **300** g
